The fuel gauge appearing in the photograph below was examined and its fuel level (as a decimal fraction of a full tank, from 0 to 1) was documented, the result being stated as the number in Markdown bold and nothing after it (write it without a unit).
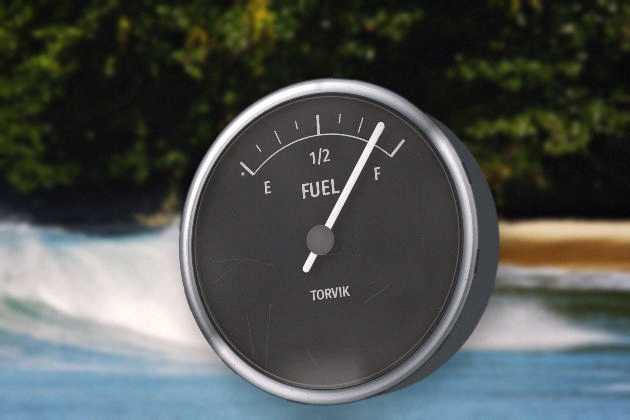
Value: **0.875**
